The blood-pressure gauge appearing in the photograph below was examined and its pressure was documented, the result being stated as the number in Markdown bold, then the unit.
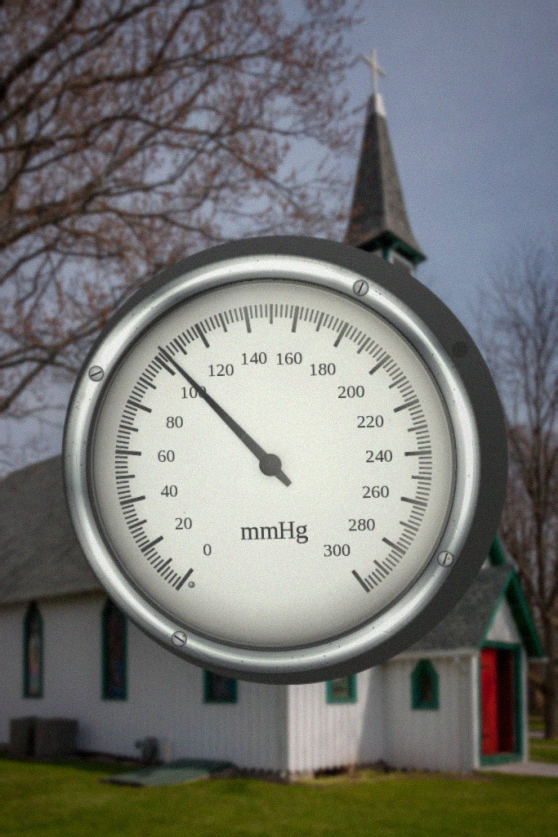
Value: **104** mmHg
